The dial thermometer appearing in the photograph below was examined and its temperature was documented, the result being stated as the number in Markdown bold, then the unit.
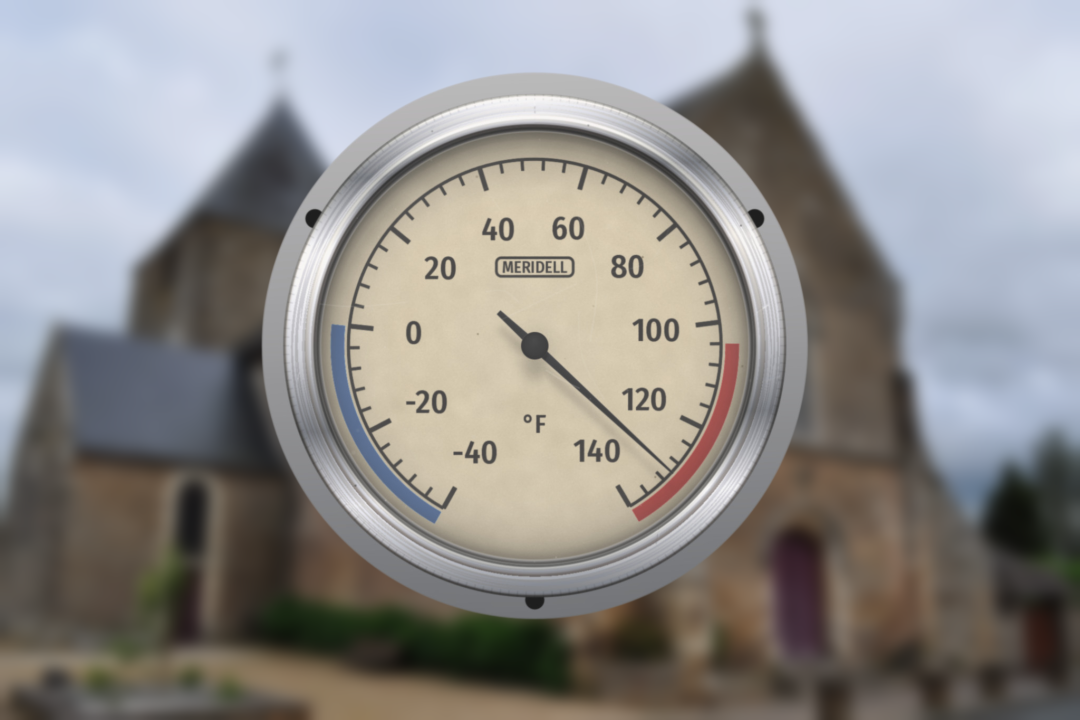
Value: **130** °F
